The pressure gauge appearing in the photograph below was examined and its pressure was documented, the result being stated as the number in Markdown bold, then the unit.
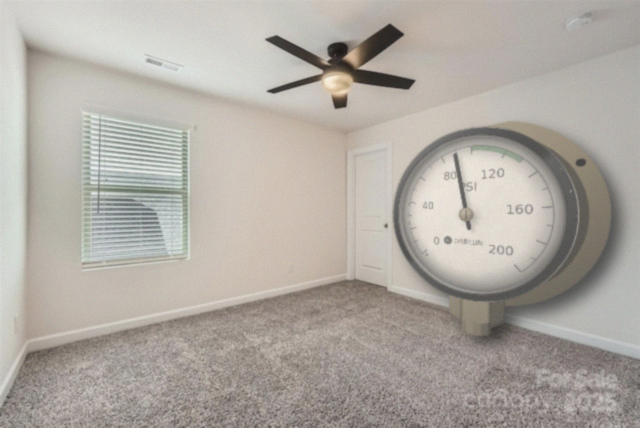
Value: **90** psi
